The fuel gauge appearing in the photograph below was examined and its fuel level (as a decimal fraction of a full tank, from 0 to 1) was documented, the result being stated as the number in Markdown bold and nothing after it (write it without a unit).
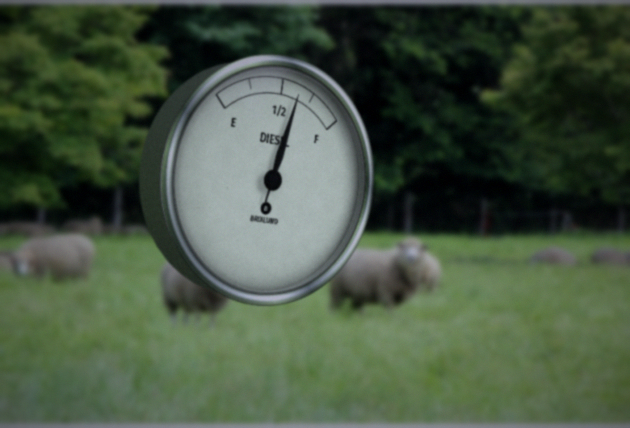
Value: **0.625**
